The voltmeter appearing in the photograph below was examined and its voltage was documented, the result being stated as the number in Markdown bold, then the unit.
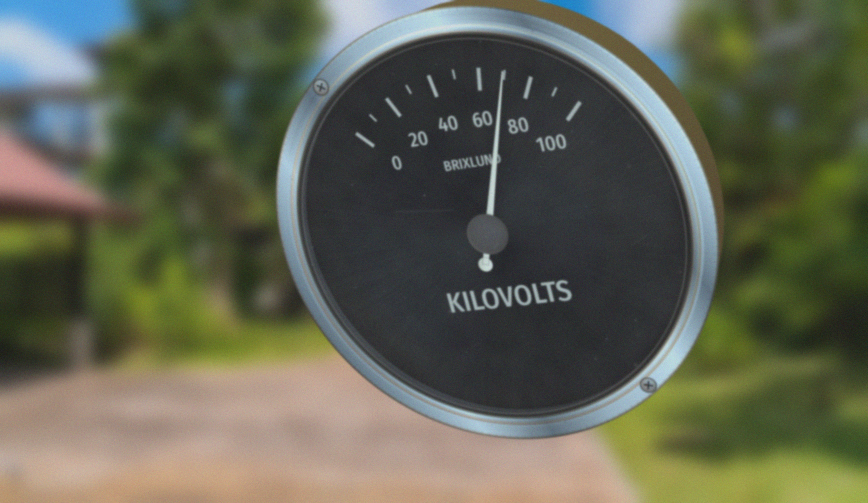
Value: **70** kV
